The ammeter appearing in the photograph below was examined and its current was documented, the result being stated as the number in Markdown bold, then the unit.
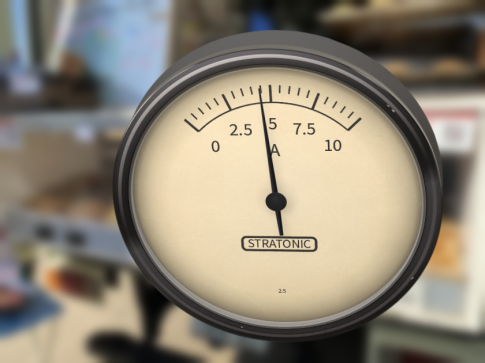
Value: **4.5** A
